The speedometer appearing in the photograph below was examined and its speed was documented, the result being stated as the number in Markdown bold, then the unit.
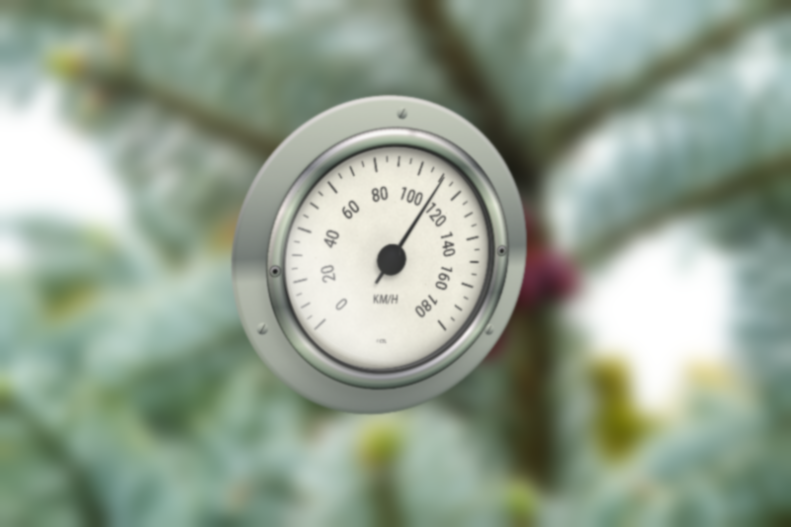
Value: **110** km/h
